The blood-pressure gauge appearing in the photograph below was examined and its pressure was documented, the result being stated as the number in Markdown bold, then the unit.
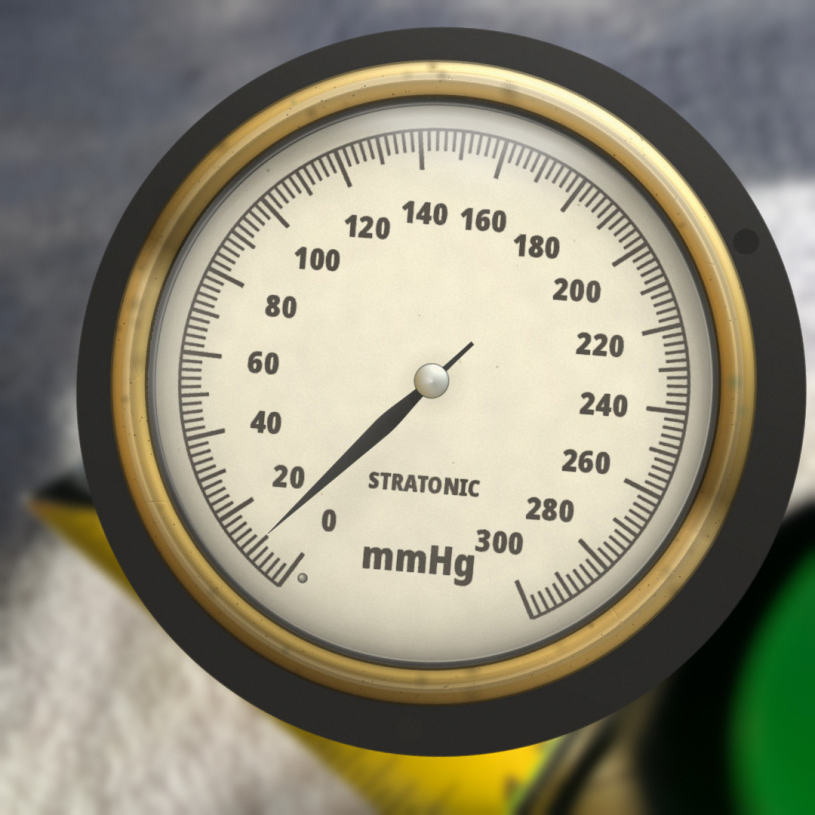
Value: **10** mmHg
